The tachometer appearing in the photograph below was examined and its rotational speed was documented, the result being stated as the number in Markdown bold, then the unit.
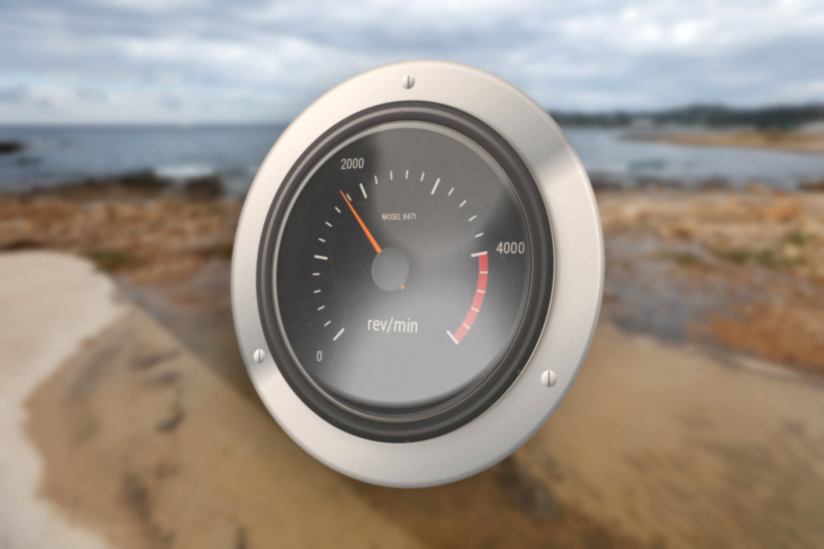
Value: **1800** rpm
